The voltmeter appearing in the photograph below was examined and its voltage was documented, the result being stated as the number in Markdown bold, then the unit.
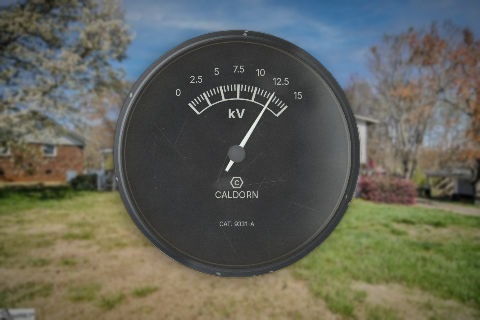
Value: **12.5** kV
